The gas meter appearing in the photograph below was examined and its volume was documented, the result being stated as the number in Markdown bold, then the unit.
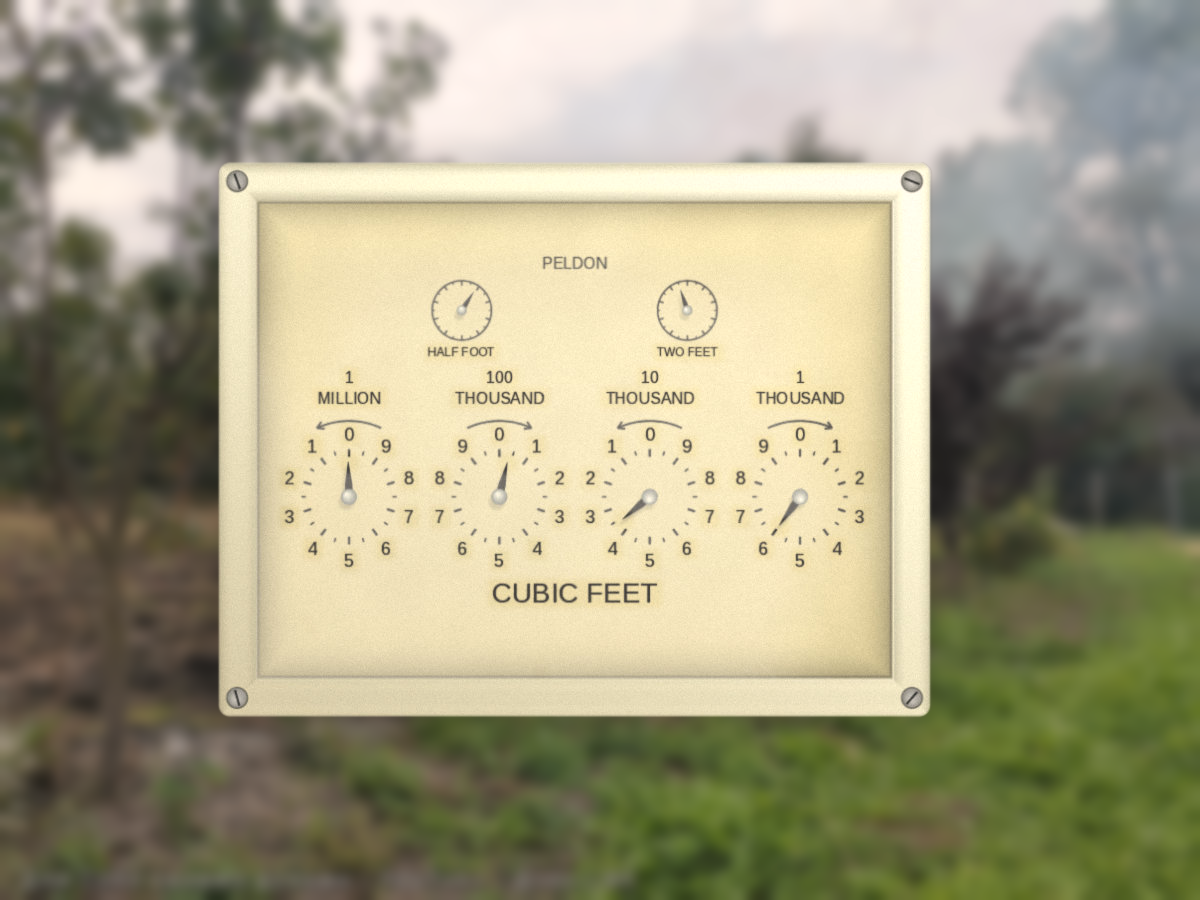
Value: **3600** ft³
